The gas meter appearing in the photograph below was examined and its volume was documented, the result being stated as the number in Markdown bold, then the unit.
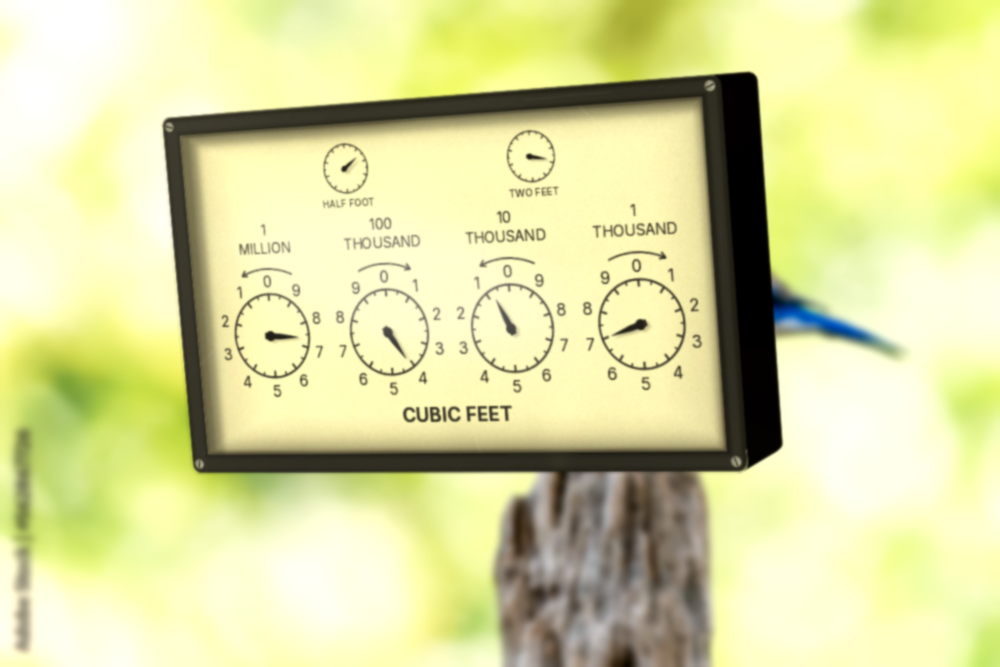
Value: **740700** ft³
